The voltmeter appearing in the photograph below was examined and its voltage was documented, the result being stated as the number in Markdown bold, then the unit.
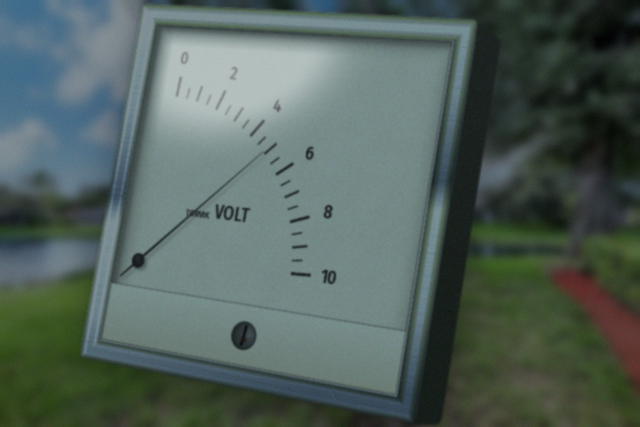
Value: **5** V
